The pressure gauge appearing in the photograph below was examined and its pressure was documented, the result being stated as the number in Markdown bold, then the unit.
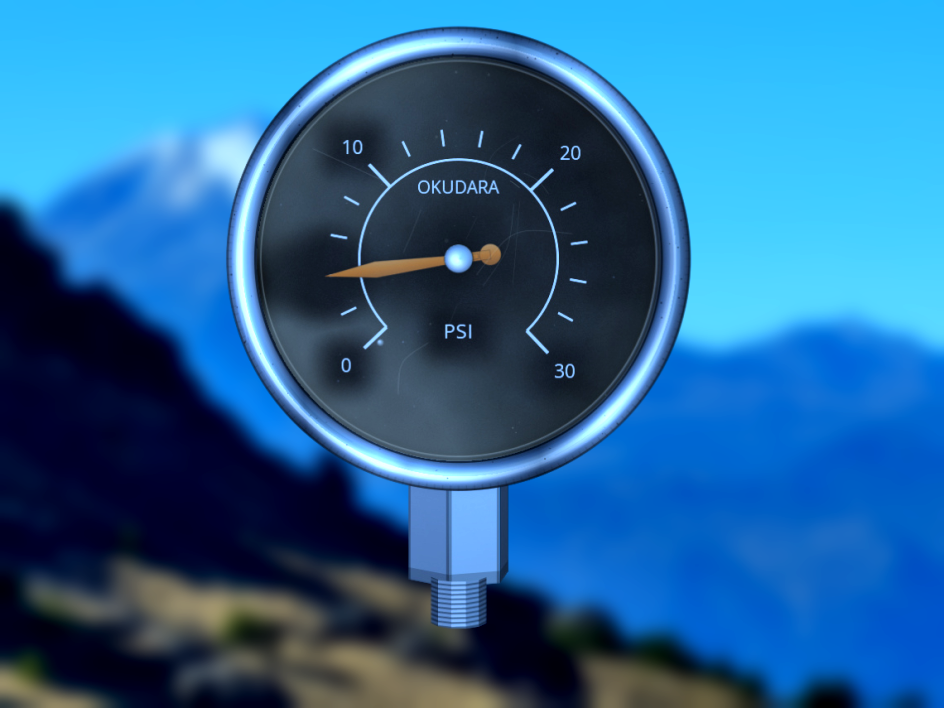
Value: **4** psi
